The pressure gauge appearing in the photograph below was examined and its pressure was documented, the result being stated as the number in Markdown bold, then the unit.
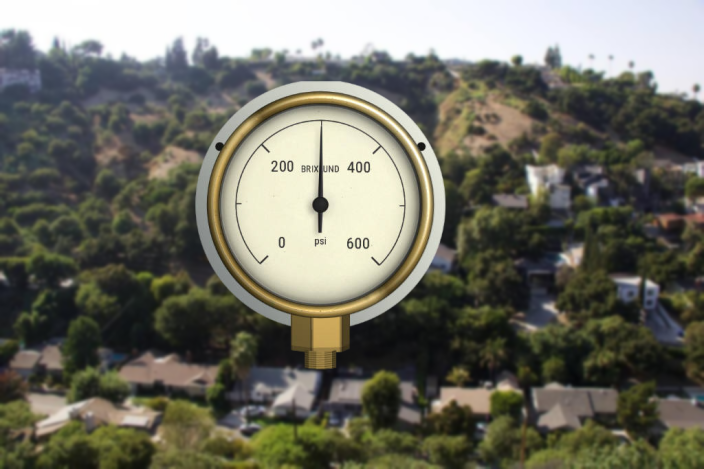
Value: **300** psi
